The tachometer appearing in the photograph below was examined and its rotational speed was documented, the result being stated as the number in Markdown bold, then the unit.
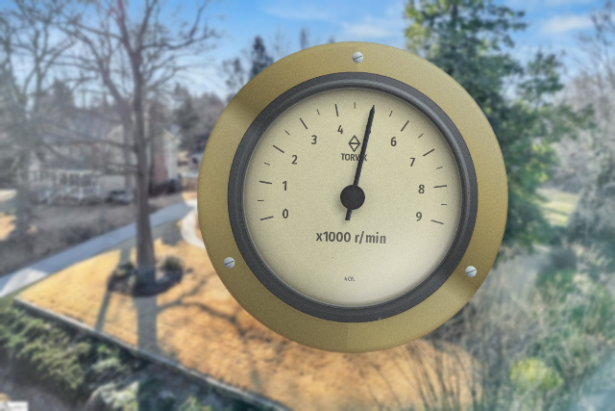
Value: **5000** rpm
